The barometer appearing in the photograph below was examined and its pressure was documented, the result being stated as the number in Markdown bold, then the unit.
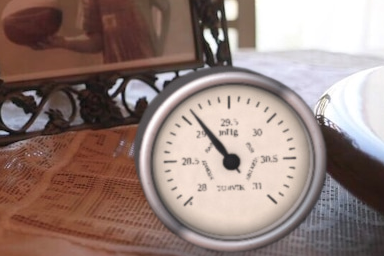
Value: **29.1** inHg
